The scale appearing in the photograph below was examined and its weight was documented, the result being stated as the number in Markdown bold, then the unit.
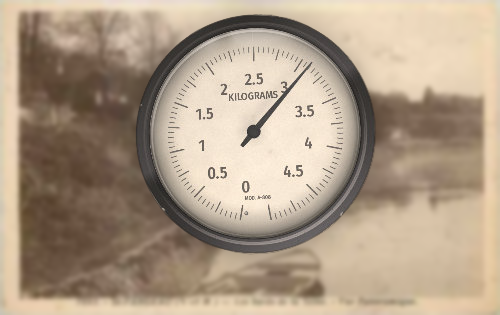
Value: **3.1** kg
